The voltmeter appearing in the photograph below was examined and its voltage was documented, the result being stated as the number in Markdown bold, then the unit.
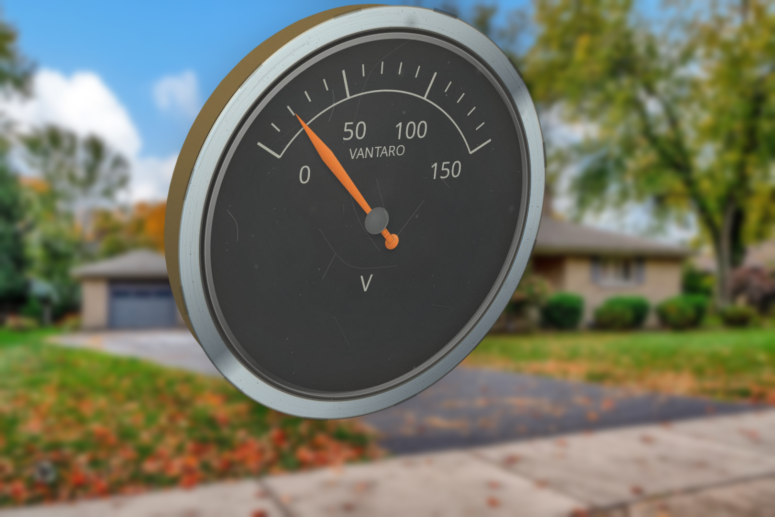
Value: **20** V
